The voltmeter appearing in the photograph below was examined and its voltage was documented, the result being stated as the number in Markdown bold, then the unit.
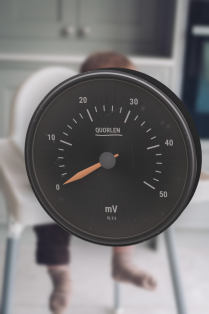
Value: **0** mV
